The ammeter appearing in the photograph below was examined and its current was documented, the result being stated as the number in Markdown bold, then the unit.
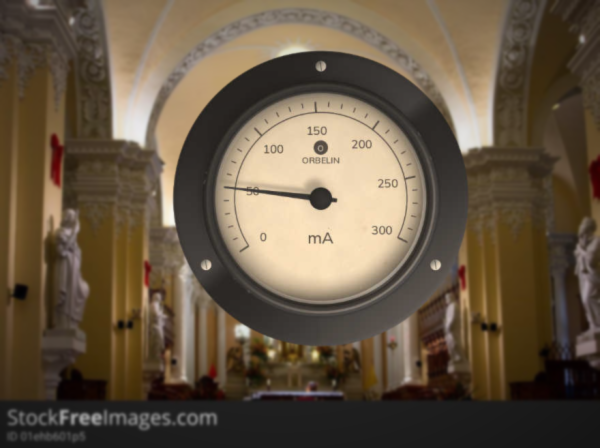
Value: **50** mA
